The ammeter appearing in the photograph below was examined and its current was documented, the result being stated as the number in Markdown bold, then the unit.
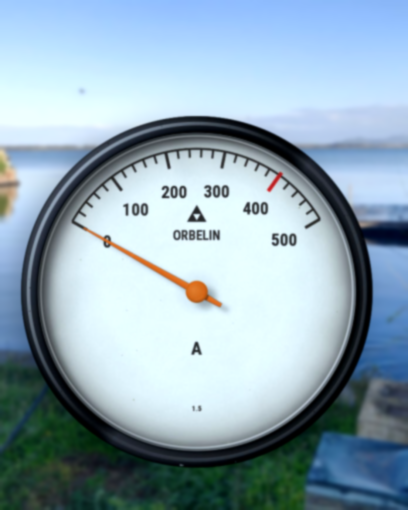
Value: **0** A
